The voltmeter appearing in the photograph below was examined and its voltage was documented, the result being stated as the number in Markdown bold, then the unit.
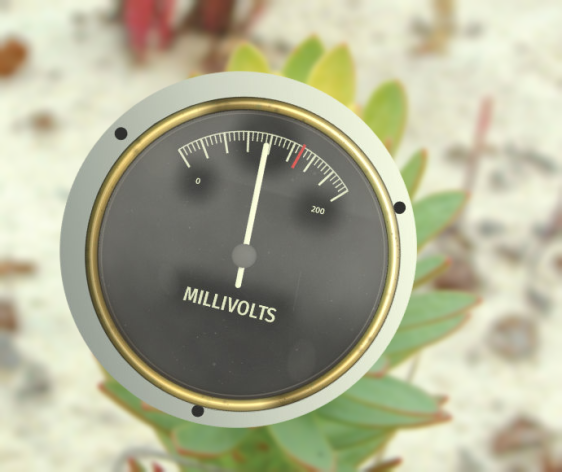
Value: **95** mV
